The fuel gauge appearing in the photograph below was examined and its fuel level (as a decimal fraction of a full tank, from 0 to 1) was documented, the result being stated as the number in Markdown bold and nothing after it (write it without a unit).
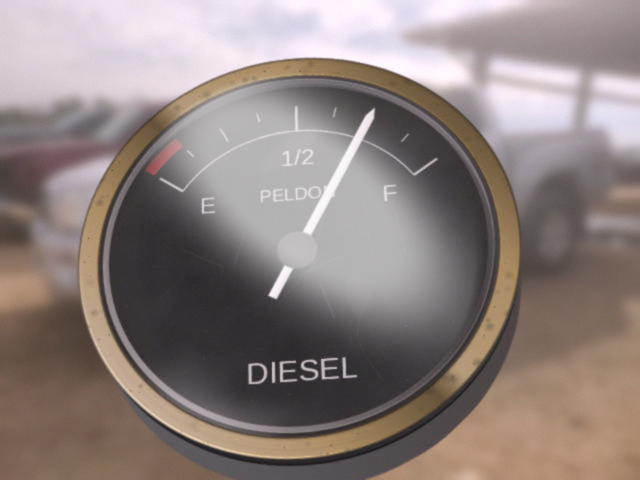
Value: **0.75**
